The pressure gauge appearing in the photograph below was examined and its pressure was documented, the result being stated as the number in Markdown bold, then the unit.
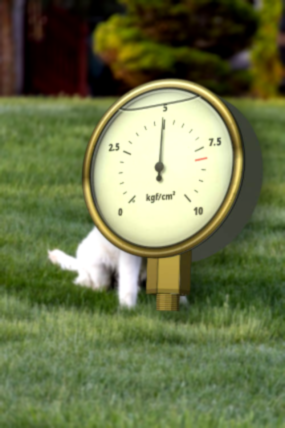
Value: **5** kg/cm²
